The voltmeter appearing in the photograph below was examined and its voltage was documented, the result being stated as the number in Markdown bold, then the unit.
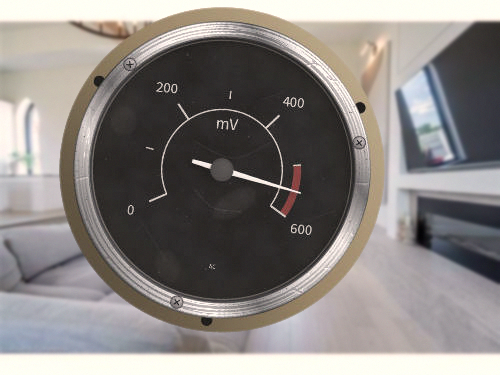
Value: **550** mV
